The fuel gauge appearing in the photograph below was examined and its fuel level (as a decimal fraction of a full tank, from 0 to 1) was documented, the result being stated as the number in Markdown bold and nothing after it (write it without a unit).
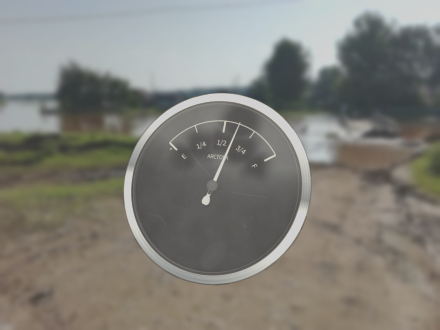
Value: **0.625**
